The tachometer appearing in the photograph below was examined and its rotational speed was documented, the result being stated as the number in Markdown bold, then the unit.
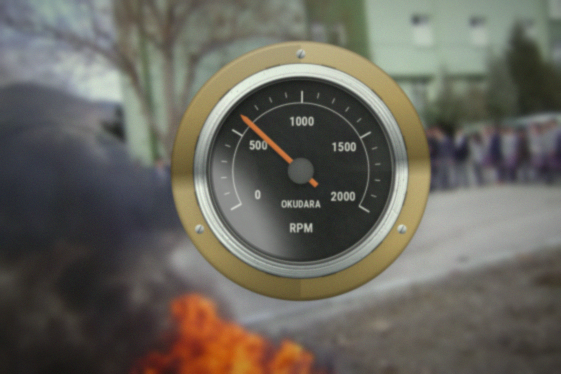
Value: **600** rpm
